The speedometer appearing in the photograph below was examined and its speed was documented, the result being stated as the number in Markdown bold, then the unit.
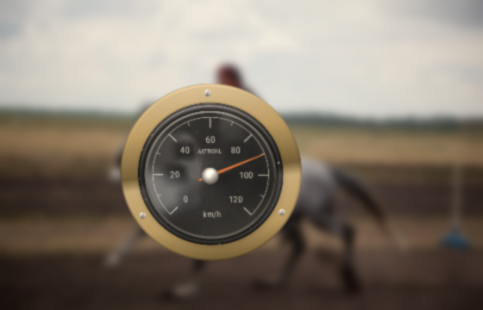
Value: **90** km/h
